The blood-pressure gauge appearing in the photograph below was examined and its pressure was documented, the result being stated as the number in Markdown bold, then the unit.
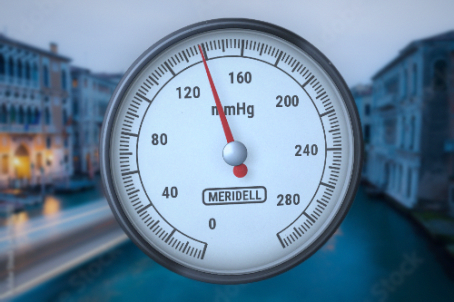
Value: **138** mmHg
